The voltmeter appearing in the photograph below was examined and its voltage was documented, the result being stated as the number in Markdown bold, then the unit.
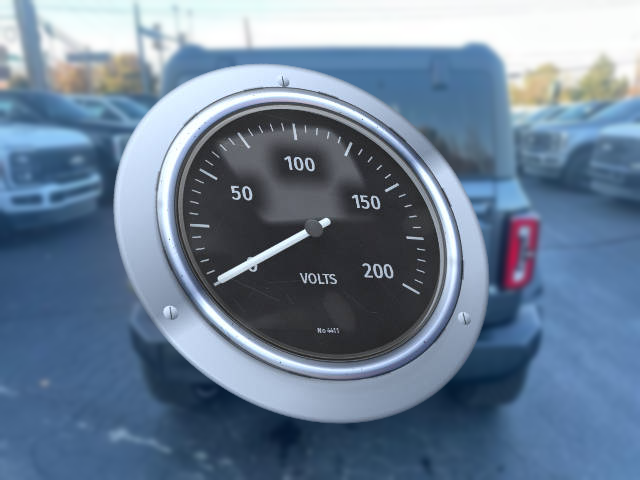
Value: **0** V
